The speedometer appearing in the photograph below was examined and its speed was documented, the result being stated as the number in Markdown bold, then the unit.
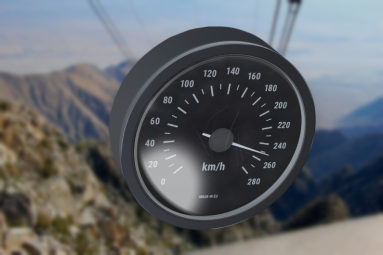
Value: **250** km/h
